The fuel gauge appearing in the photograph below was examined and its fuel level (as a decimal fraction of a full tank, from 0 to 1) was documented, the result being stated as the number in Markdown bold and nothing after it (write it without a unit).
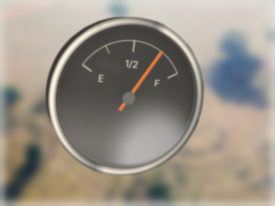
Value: **0.75**
